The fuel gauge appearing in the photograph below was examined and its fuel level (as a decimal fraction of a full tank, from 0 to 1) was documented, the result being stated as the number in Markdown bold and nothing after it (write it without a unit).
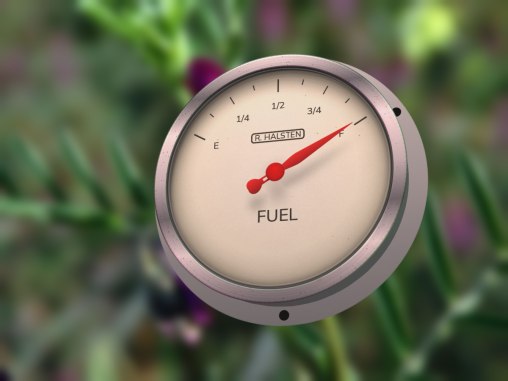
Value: **1**
